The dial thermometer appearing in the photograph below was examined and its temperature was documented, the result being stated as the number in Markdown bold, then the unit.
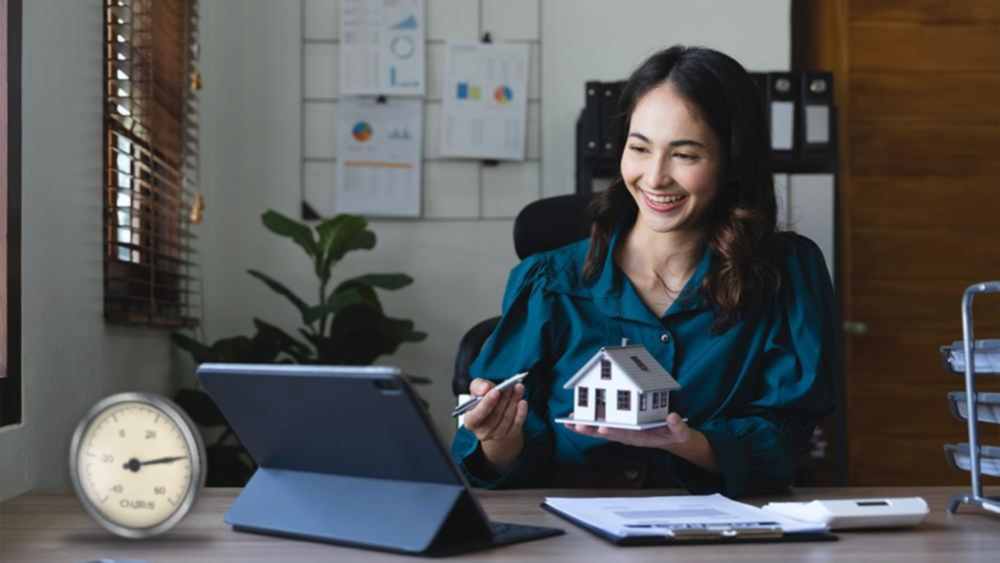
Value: **40** °C
